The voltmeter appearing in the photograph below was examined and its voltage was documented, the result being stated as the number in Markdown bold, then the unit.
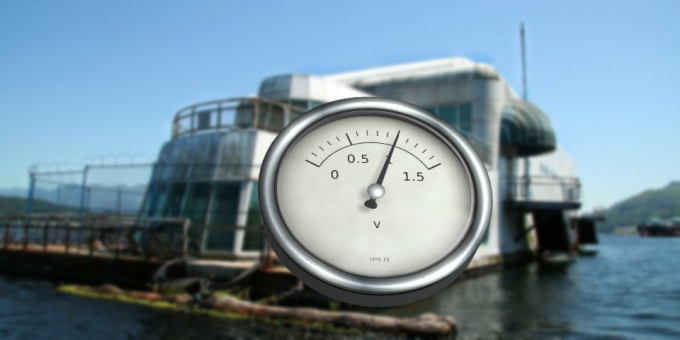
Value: **1** V
